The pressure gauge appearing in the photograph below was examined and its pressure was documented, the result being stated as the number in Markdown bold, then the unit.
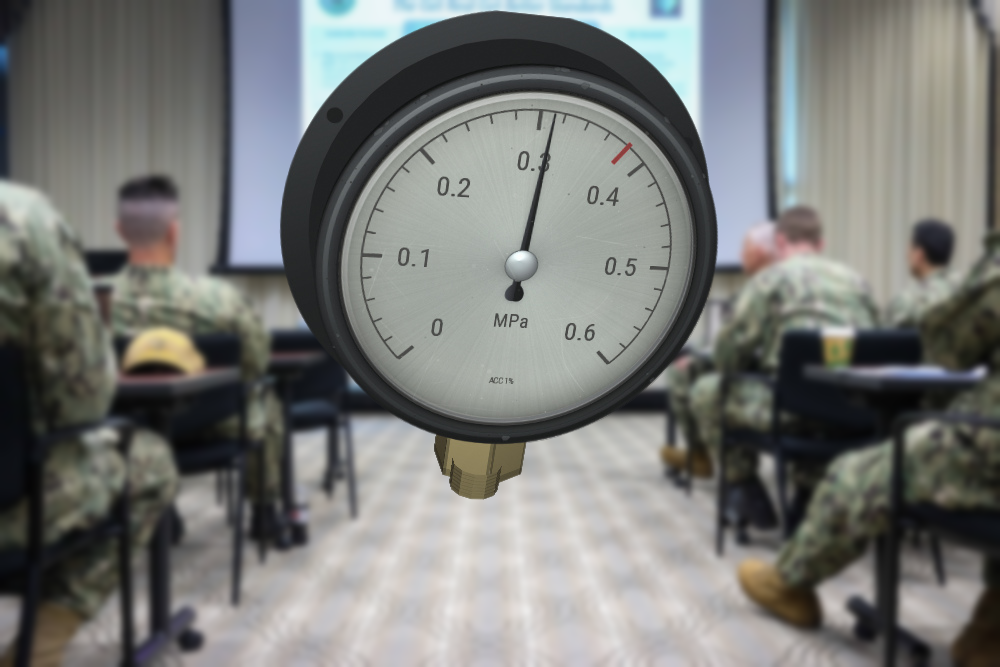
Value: **0.31** MPa
